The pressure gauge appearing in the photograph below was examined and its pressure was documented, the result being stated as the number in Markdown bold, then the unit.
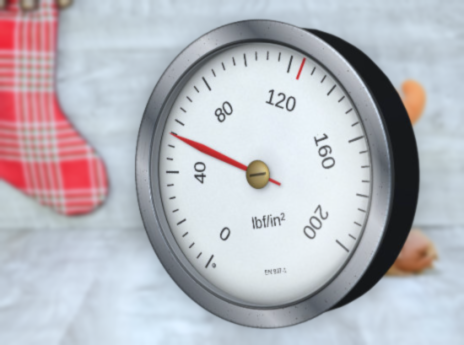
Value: **55** psi
